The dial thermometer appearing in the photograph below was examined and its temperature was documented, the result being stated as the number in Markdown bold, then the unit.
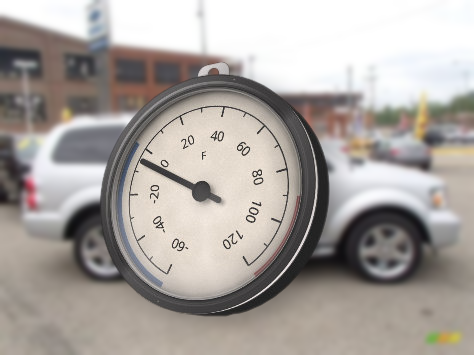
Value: **-5** °F
